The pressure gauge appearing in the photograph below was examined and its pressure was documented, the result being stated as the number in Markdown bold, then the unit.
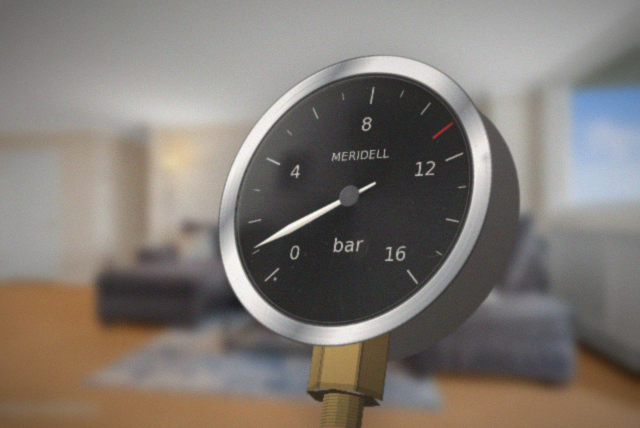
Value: **1** bar
